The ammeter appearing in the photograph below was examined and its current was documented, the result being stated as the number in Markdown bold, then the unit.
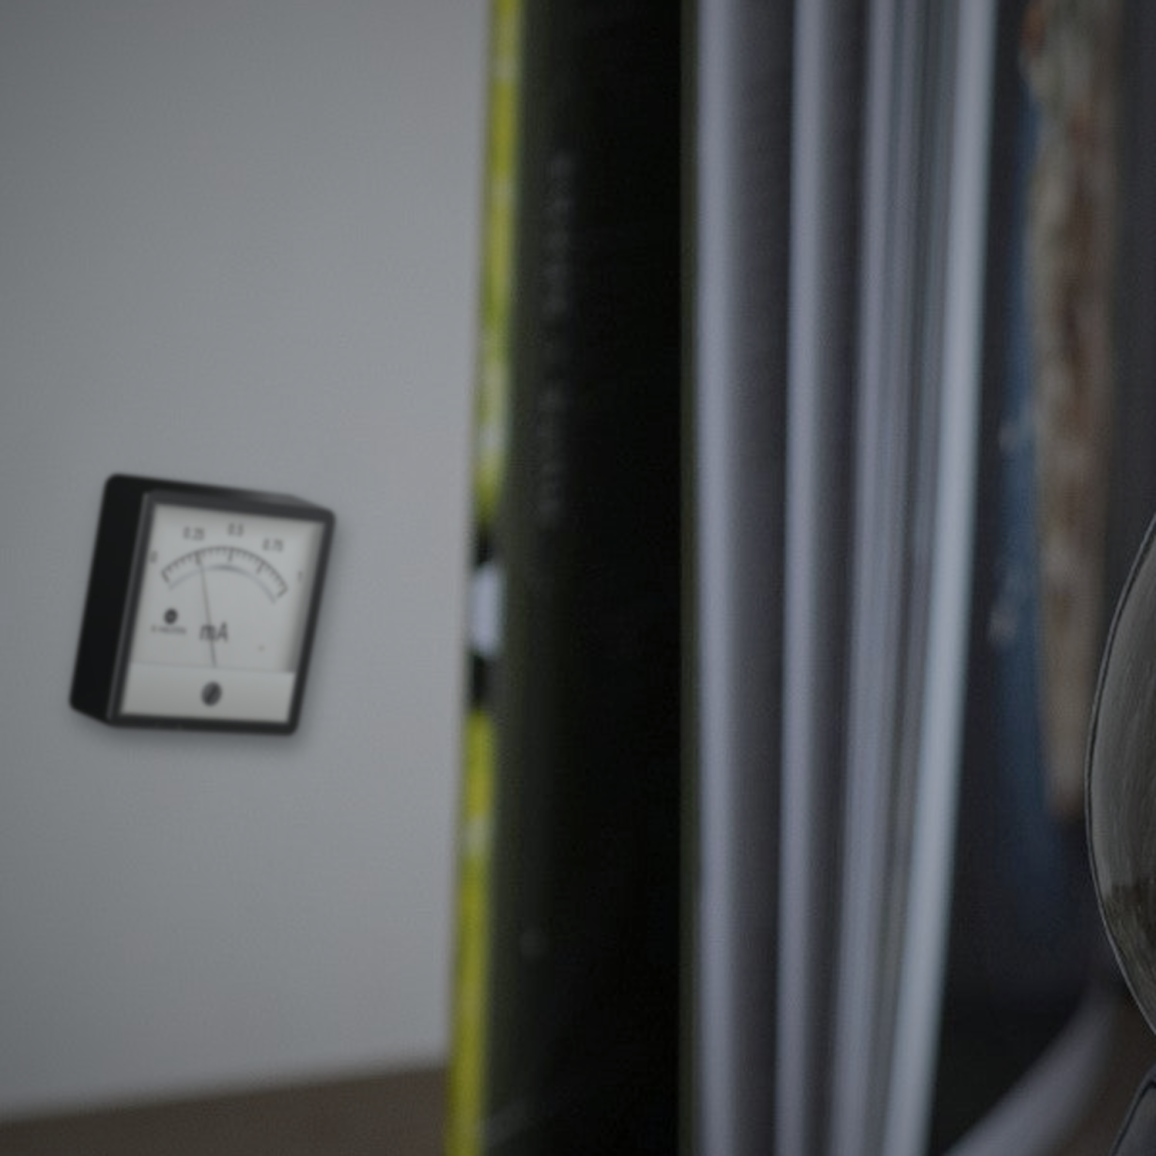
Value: **0.25** mA
